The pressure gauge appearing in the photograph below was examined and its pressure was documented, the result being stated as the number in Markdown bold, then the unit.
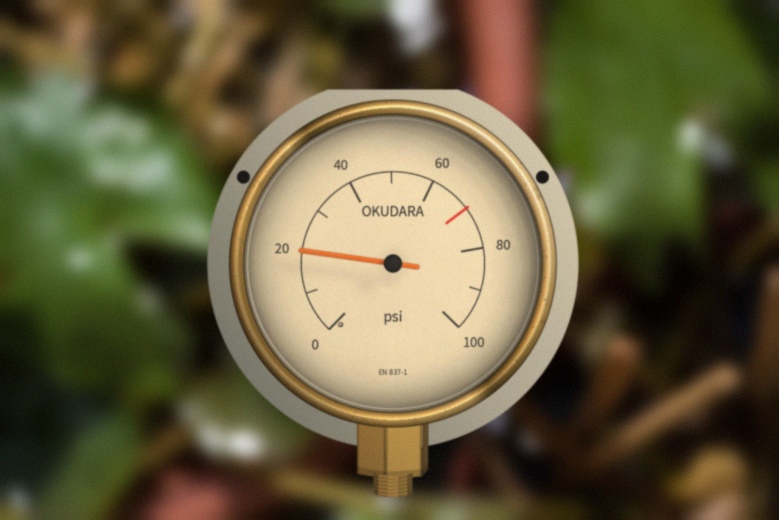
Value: **20** psi
